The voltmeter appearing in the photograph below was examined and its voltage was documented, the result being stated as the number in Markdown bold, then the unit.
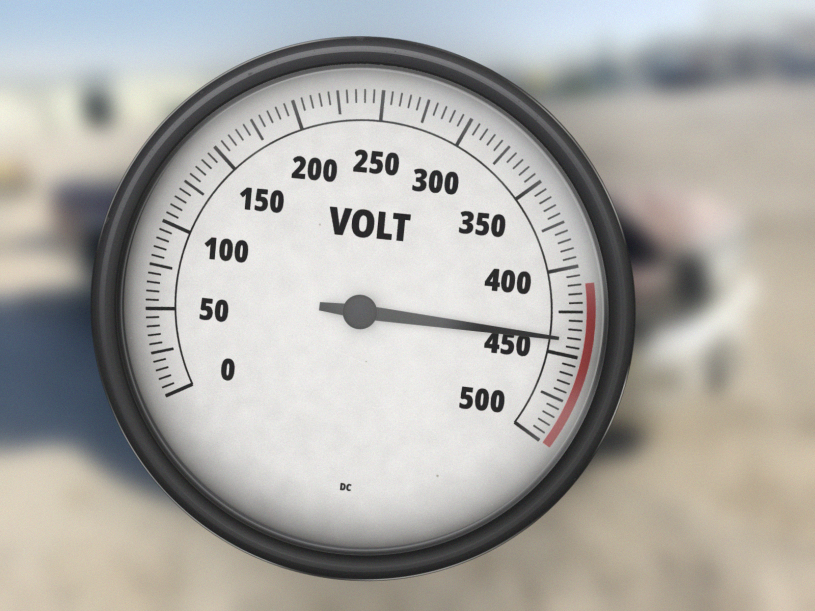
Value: **440** V
